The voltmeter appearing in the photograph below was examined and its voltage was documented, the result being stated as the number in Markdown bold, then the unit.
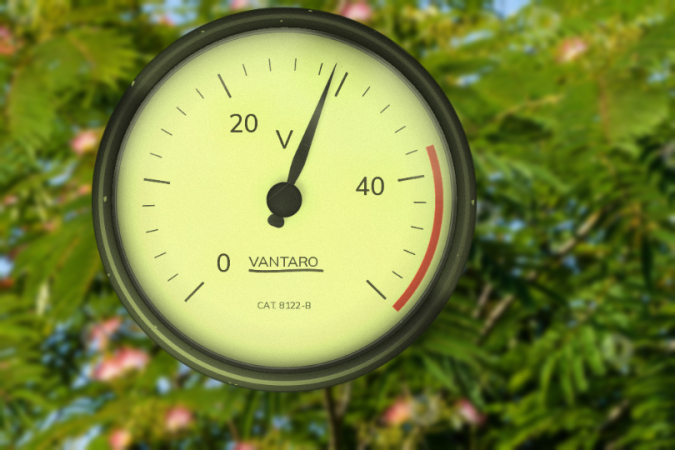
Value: **29** V
